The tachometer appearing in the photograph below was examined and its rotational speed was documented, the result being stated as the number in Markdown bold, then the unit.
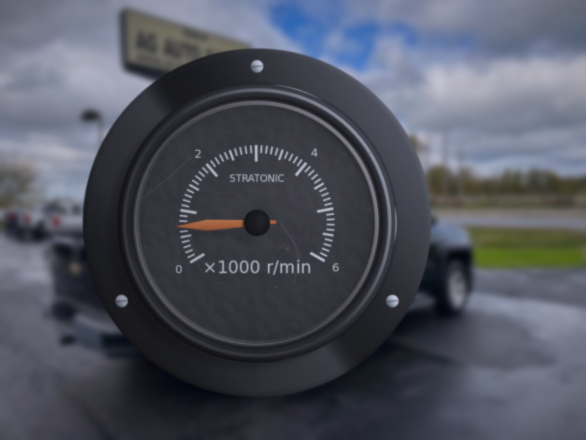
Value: **700** rpm
